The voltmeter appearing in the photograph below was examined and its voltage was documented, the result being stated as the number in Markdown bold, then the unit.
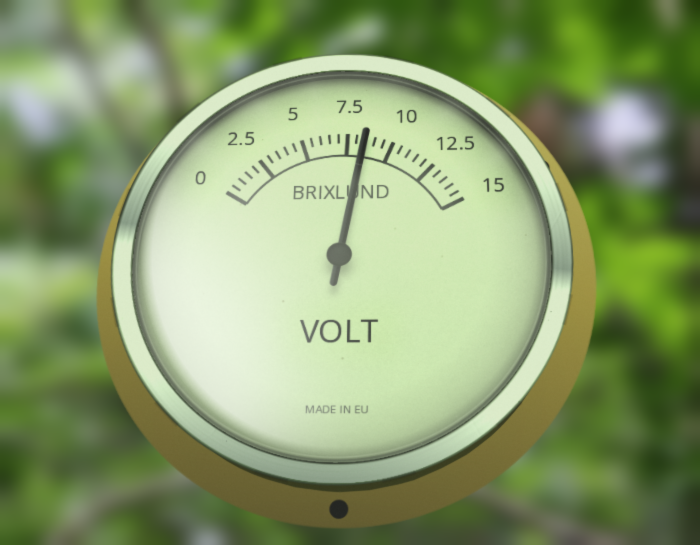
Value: **8.5** V
